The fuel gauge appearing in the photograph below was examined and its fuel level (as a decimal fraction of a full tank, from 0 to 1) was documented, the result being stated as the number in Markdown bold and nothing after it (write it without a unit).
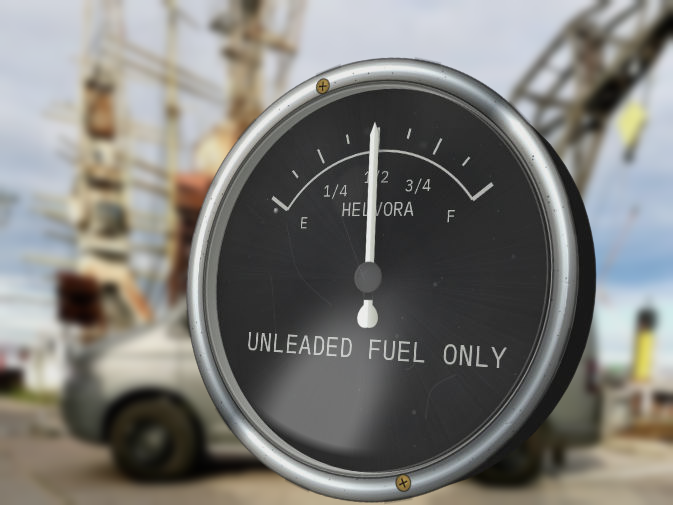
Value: **0.5**
